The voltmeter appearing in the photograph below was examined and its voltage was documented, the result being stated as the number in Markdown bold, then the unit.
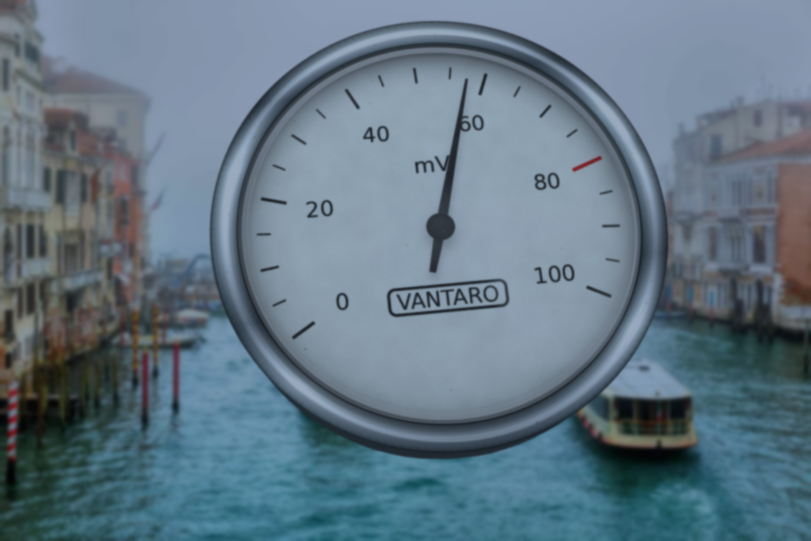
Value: **57.5** mV
